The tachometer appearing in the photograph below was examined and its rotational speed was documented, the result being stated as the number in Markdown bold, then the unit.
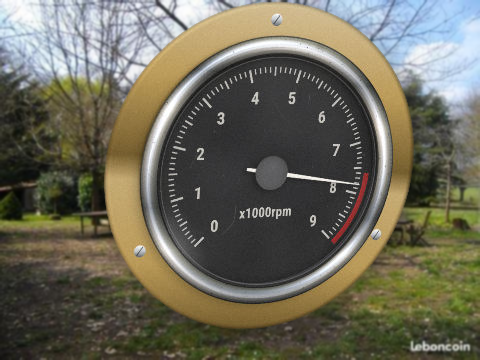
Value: **7800** rpm
